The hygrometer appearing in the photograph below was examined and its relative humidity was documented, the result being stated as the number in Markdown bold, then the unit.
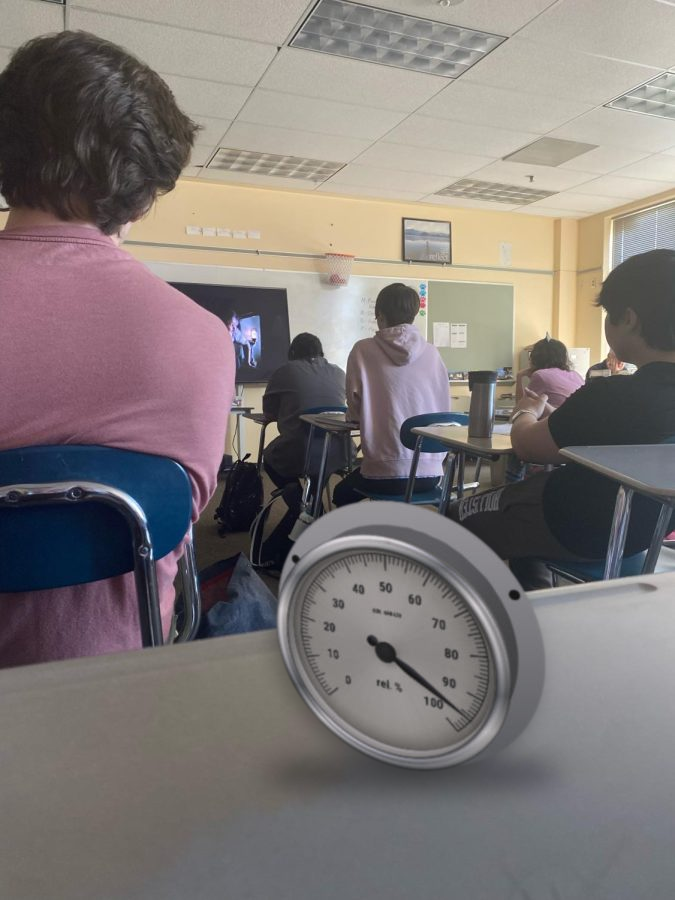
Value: **95** %
